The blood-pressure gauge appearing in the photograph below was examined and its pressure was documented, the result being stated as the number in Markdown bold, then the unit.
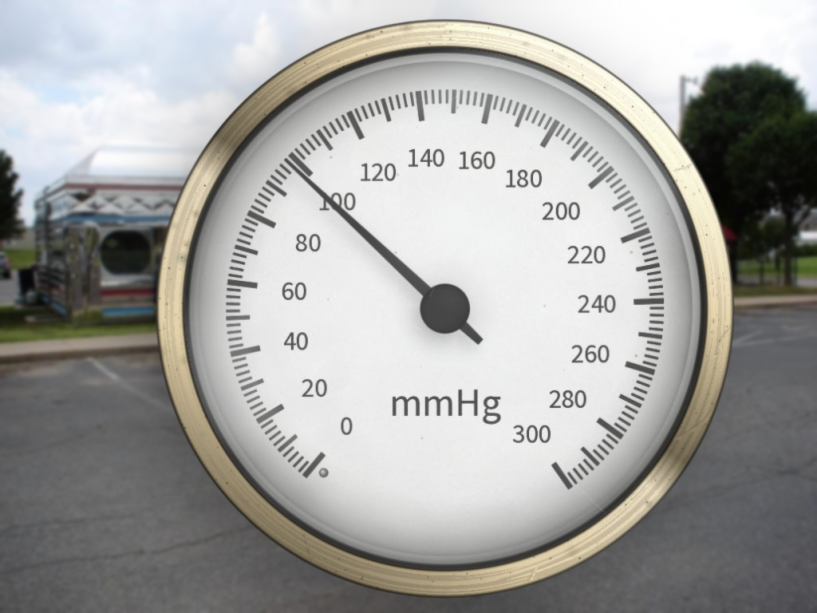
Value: **98** mmHg
